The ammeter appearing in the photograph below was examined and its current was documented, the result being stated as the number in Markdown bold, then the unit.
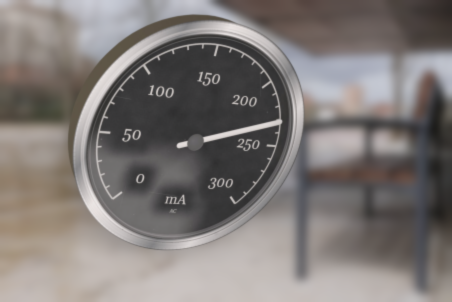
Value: **230** mA
